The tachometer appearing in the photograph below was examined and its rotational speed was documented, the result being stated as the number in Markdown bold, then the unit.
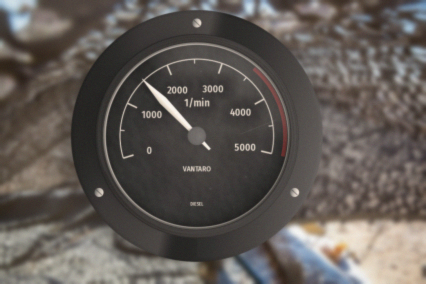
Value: **1500** rpm
